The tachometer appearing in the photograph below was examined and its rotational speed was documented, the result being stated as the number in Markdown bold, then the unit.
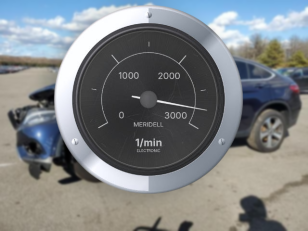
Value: **2750** rpm
